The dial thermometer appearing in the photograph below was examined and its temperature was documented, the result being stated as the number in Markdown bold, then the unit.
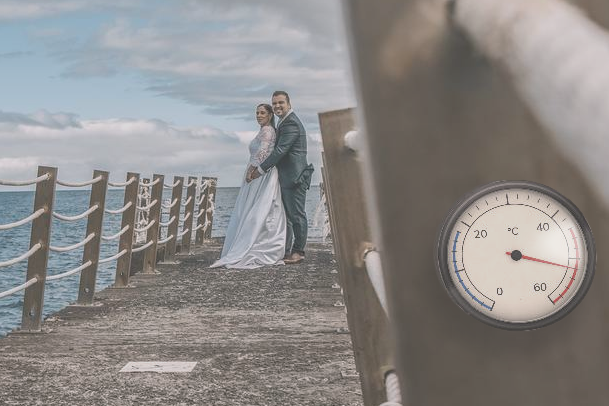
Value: **52** °C
